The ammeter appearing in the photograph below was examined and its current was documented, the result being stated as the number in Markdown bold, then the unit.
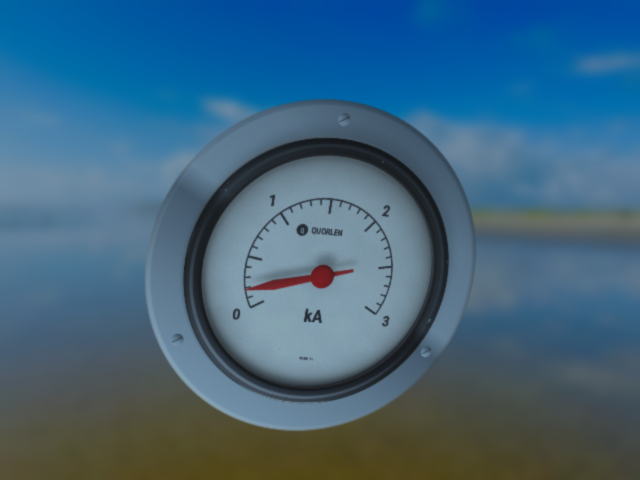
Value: **0.2** kA
